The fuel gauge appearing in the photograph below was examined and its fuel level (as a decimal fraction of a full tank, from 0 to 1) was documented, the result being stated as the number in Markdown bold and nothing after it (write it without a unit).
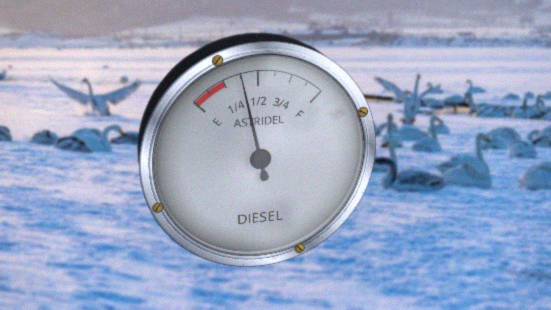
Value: **0.375**
